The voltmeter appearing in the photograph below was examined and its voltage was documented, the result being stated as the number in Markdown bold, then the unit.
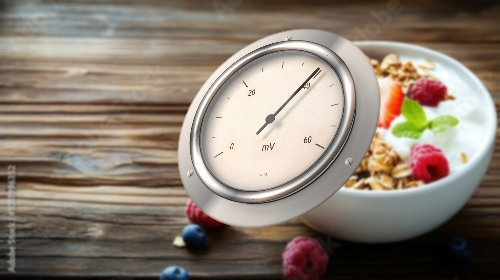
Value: **40** mV
